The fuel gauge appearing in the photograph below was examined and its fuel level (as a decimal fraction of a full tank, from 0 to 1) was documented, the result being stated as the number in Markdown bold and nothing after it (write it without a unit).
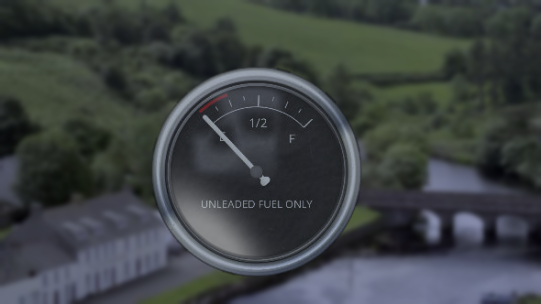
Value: **0**
